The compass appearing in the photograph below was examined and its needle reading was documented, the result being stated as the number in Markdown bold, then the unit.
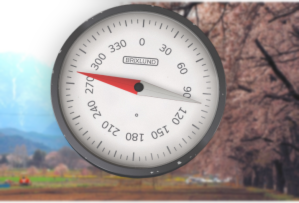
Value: **280** °
